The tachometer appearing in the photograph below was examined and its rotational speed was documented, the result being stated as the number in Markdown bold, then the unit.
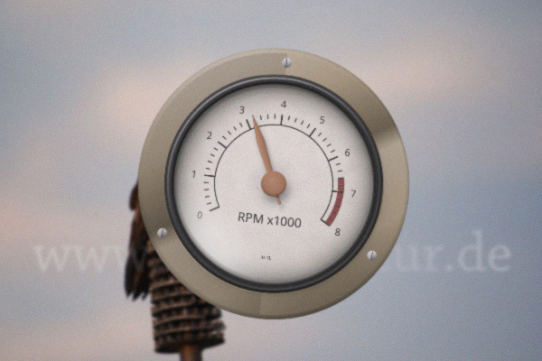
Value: **3200** rpm
